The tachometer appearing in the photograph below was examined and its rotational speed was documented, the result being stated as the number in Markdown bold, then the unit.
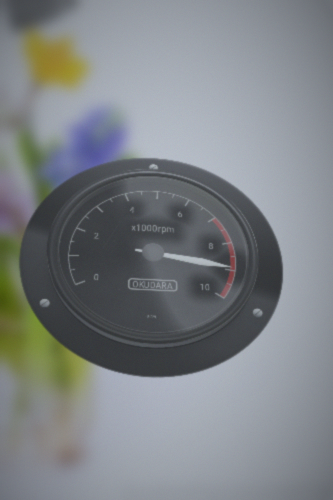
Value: **9000** rpm
